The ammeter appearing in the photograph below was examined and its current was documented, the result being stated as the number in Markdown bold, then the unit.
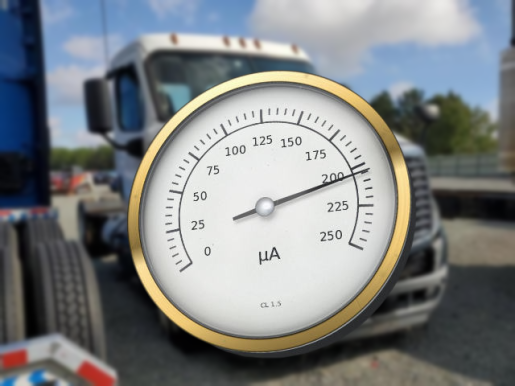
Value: **205** µA
